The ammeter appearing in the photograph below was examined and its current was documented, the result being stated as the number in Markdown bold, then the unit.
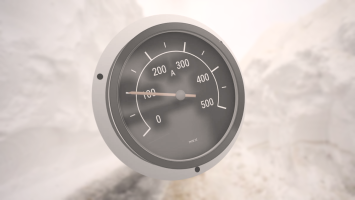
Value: **100** A
